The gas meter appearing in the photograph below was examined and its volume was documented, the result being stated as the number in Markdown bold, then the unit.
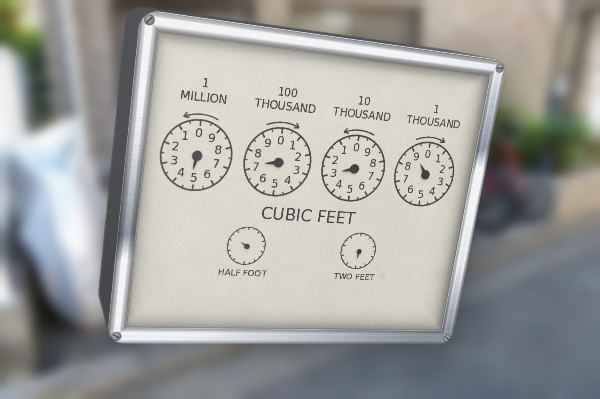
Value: **472900** ft³
